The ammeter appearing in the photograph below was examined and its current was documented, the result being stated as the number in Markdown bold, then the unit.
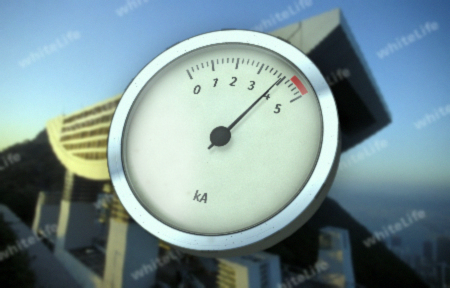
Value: **4** kA
